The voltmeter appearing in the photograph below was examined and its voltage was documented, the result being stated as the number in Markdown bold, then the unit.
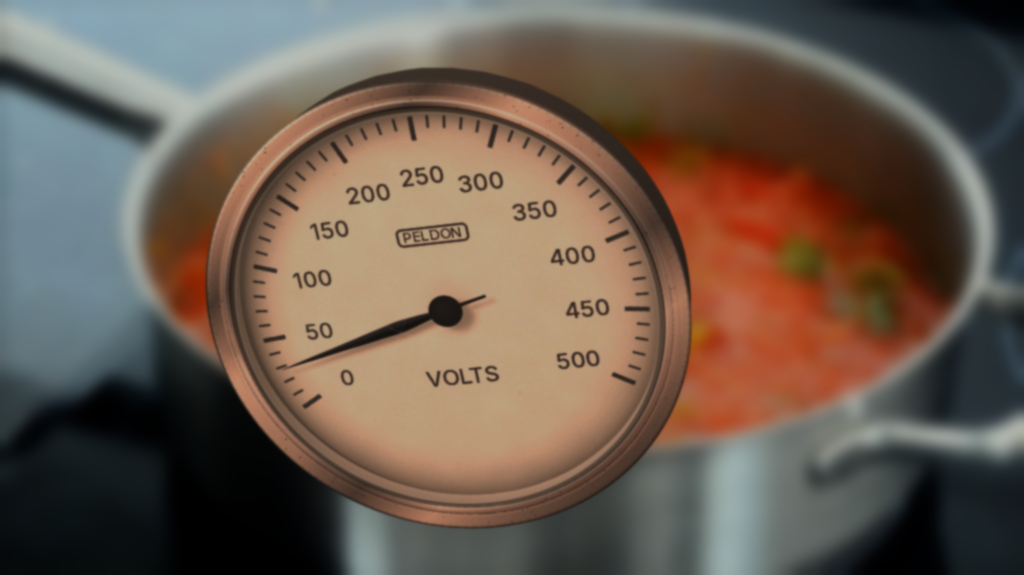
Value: **30** V
